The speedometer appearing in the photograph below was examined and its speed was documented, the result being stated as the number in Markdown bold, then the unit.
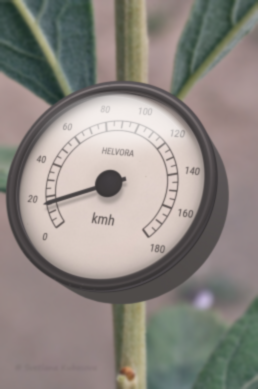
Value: **15** km/h
